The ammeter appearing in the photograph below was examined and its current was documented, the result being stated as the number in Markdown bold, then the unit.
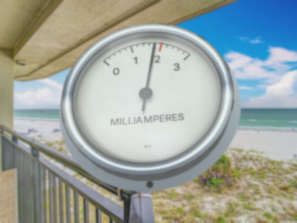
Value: **1.8** mA
